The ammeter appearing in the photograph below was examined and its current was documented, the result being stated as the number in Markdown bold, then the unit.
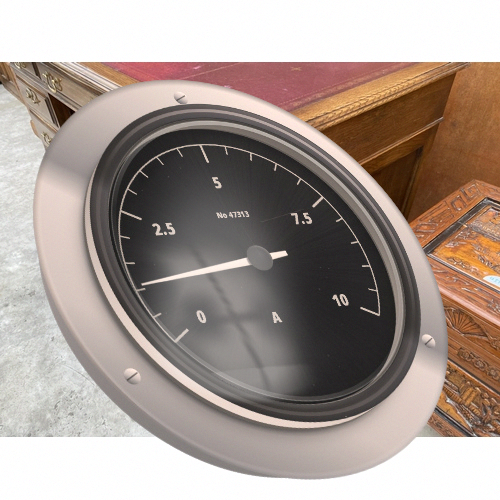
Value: **1** A
